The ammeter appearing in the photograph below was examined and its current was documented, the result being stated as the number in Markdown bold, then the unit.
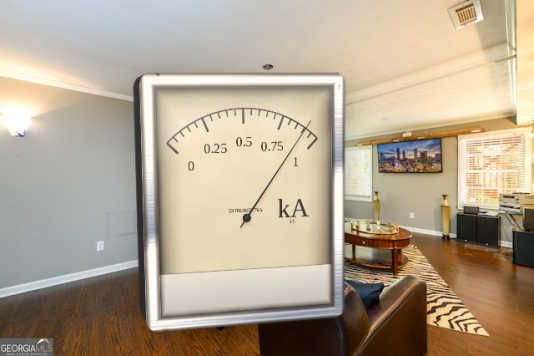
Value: **0.9** kA
